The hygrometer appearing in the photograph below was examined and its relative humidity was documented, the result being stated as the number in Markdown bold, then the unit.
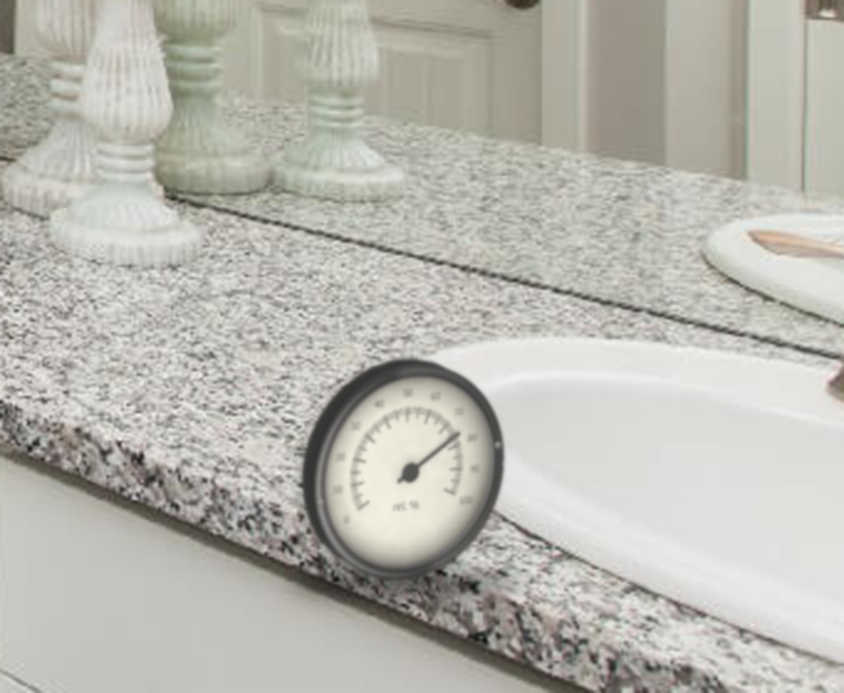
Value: **75** %
